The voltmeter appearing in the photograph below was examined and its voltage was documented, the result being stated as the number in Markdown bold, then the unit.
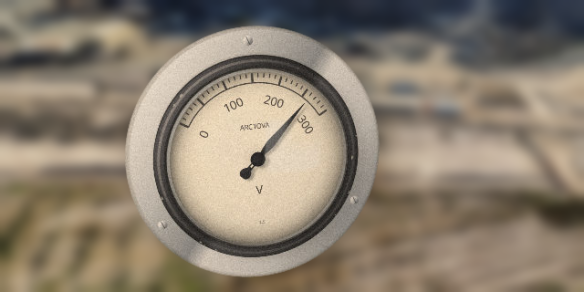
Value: **260** V
